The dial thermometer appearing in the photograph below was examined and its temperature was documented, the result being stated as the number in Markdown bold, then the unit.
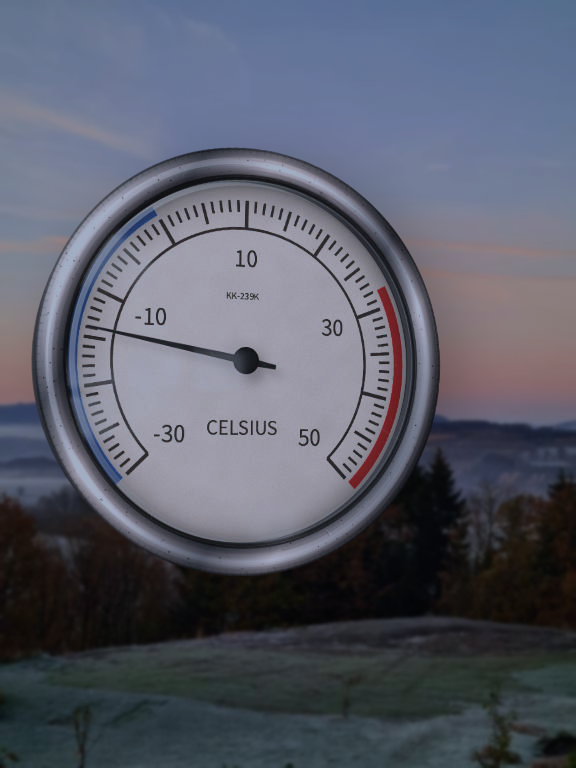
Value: **-14** °C
